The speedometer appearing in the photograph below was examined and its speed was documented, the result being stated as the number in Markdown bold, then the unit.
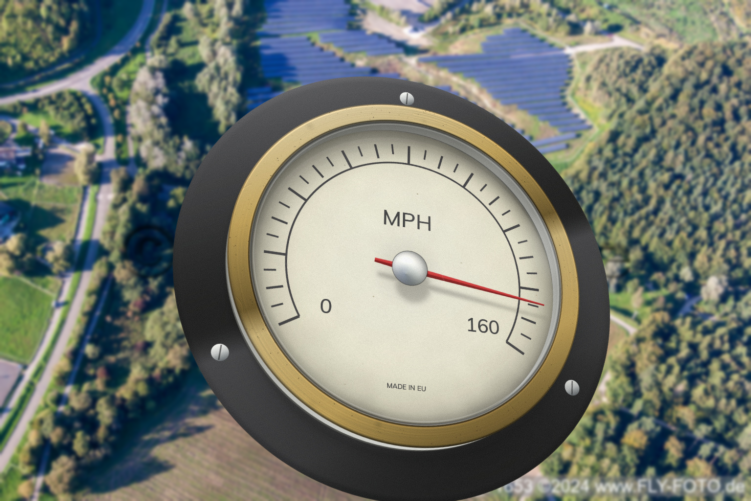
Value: **145** mph
